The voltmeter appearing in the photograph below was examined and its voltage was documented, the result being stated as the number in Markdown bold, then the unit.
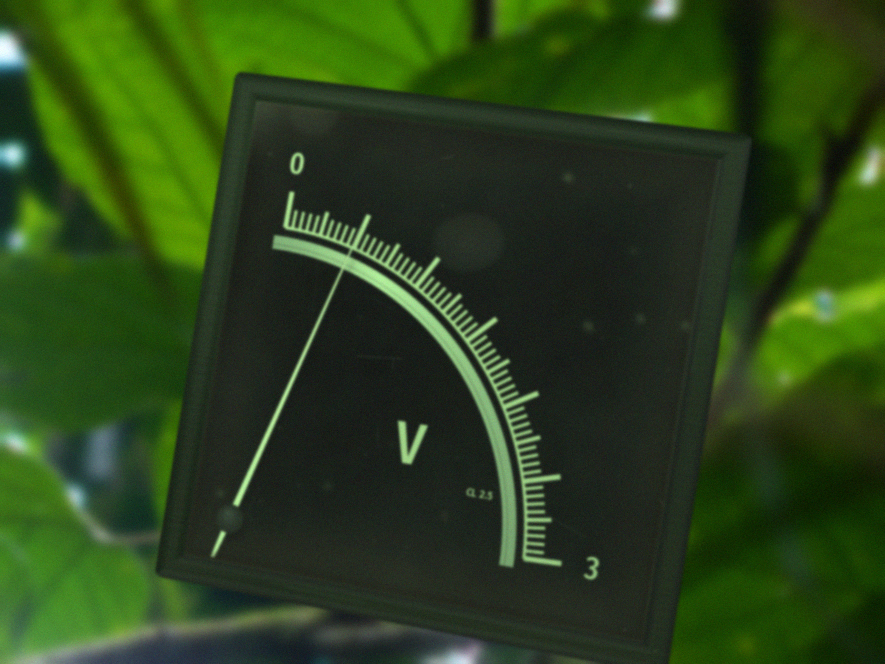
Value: **0.5** V
